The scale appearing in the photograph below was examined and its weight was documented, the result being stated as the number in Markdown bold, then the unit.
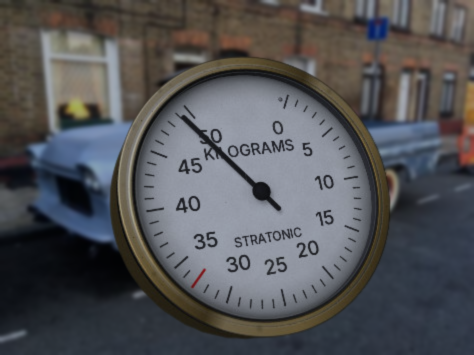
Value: **49** kg
